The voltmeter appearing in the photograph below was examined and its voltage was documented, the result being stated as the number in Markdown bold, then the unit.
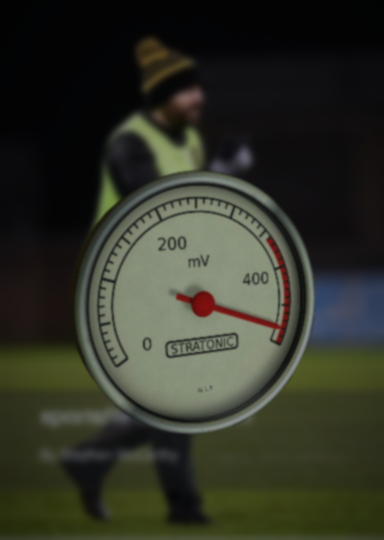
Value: **480** mV
